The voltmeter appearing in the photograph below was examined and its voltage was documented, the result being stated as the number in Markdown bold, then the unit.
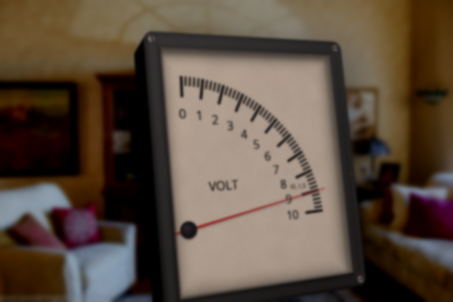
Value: **9** V
